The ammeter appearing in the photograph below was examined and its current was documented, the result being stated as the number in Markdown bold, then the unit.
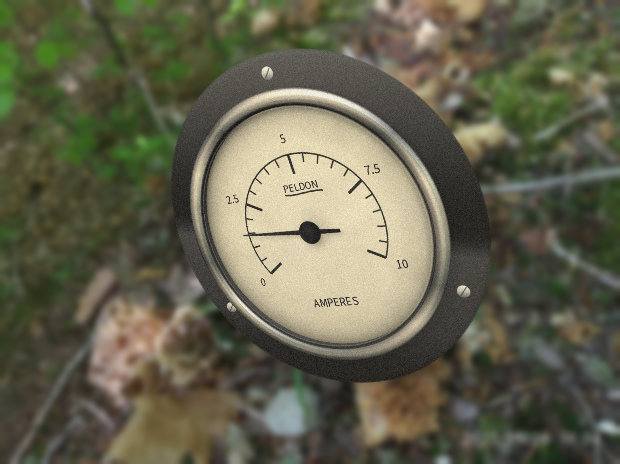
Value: **1.5** A
